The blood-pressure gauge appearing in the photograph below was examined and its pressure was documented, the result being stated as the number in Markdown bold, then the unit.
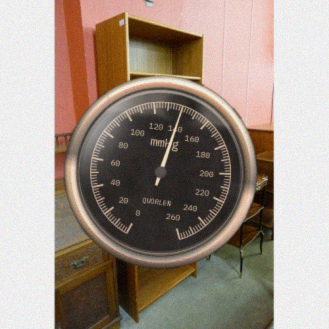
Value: **140** mmHg
